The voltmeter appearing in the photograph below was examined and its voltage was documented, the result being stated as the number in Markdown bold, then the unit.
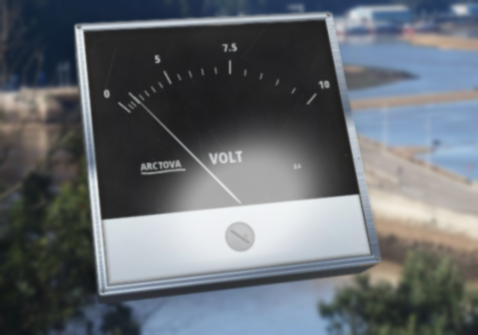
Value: **2.5** V
